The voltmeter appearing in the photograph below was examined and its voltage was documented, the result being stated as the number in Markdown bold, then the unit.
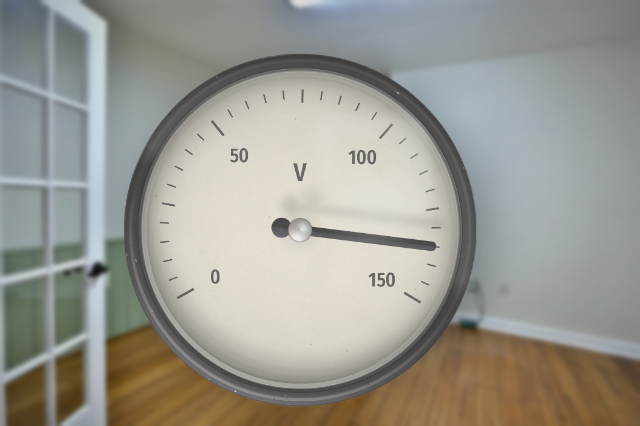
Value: **135** V
